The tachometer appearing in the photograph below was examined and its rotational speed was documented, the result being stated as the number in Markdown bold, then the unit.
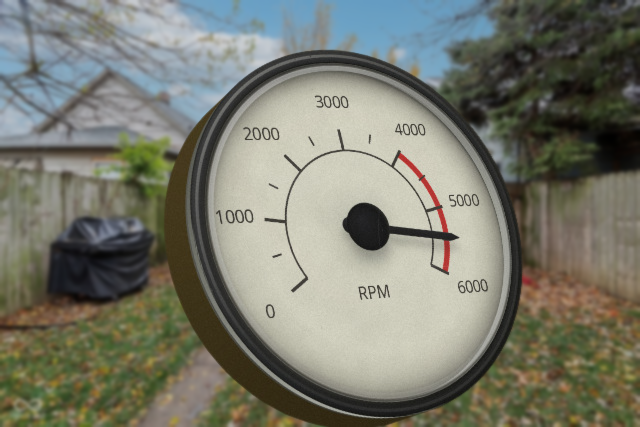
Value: **5500** rpm
